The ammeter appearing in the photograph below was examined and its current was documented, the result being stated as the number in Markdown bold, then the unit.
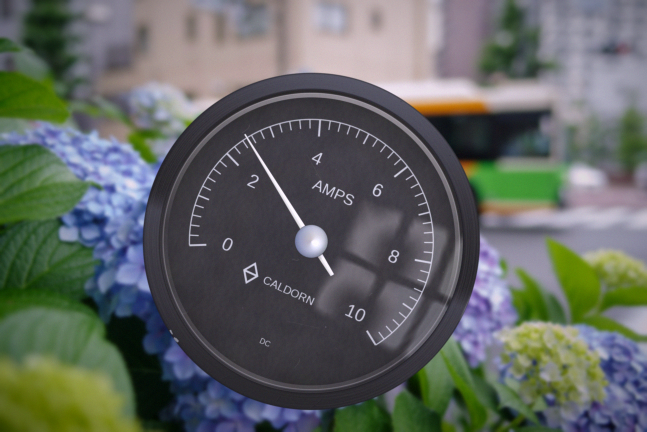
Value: **2.5** A
